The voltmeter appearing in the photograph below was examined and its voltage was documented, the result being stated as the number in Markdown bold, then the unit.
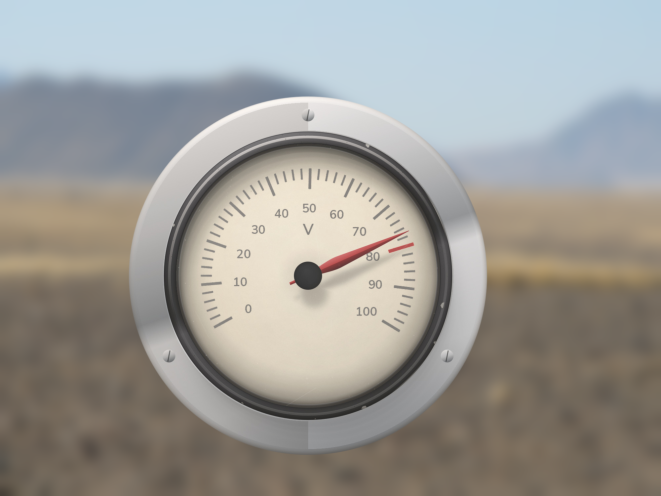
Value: **77** V
